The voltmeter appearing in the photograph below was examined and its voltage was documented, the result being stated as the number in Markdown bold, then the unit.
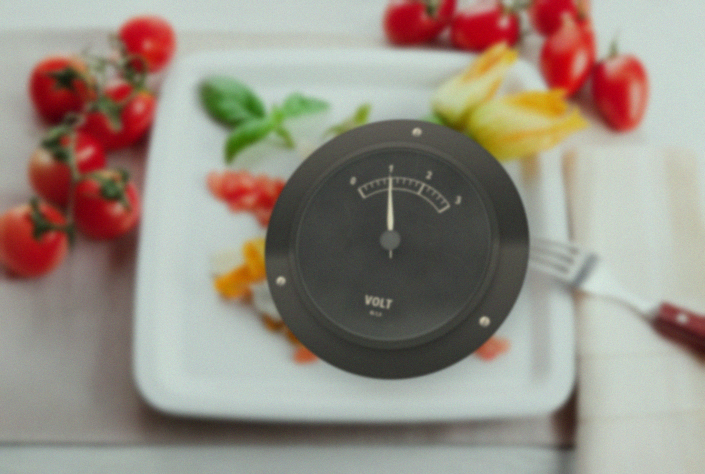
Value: **1** V
